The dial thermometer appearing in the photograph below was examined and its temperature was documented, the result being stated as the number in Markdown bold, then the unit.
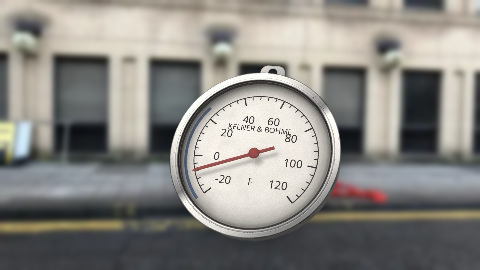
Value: **-8** °F
